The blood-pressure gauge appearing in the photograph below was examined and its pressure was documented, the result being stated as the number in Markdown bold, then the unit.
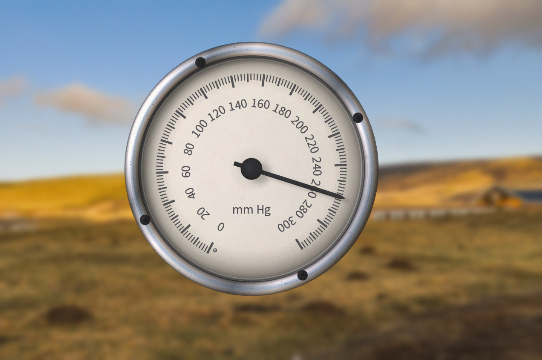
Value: **260** mmHg
